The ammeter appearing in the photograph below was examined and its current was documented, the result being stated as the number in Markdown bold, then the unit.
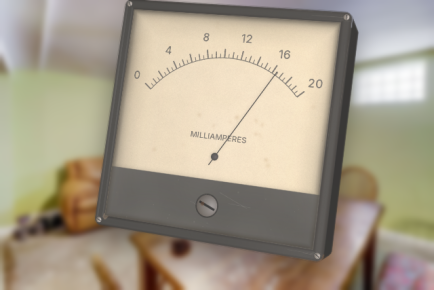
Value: **16.5** mA
